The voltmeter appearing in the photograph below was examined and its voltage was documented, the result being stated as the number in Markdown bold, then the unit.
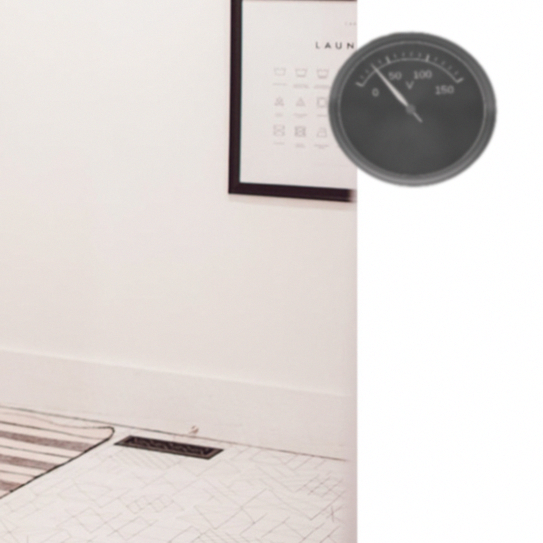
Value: **30** V
